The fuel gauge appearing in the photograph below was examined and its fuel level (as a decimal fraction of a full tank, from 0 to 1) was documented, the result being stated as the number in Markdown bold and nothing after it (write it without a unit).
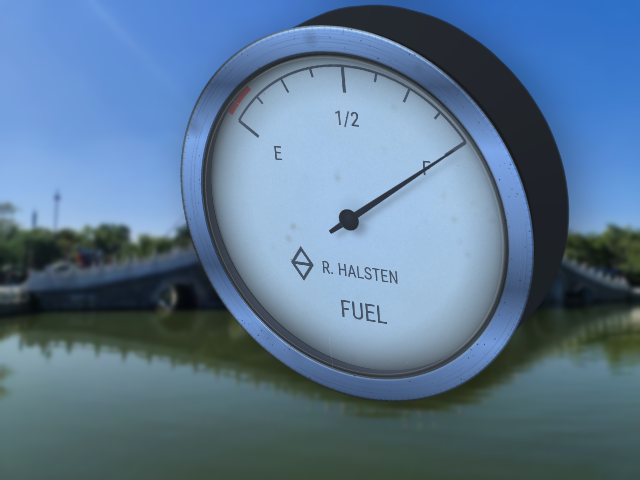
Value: **1**
